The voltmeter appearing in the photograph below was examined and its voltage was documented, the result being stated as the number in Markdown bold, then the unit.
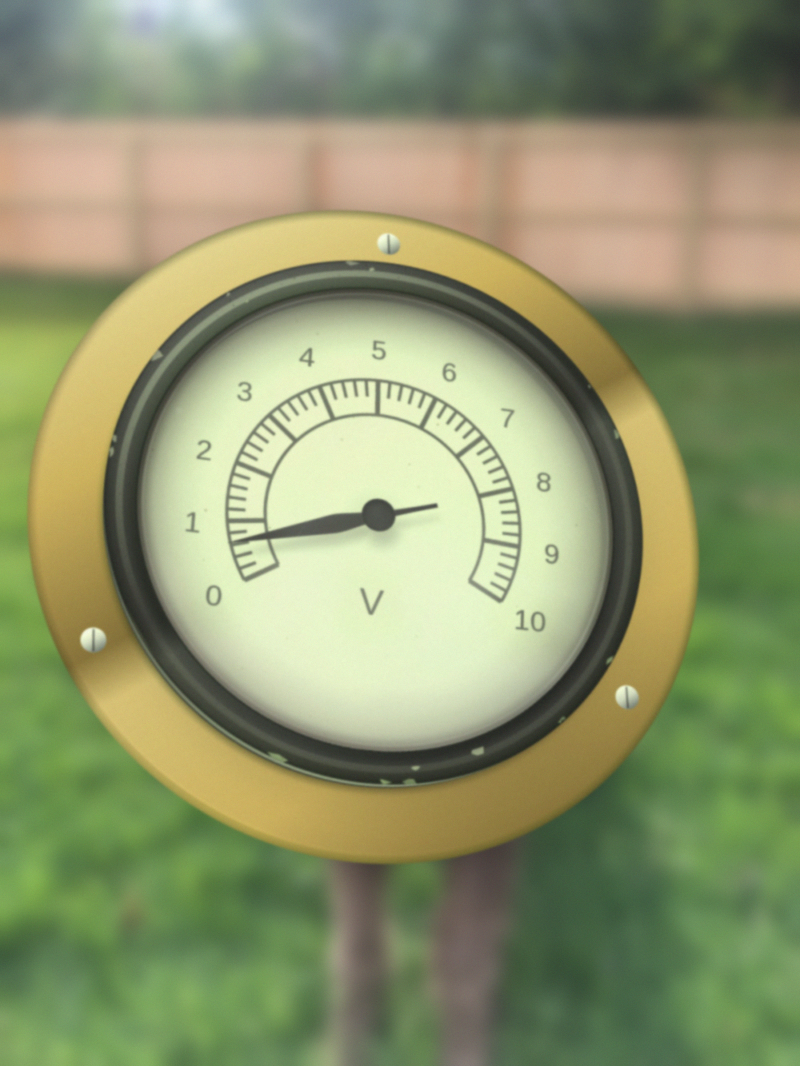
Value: **0.6** V
